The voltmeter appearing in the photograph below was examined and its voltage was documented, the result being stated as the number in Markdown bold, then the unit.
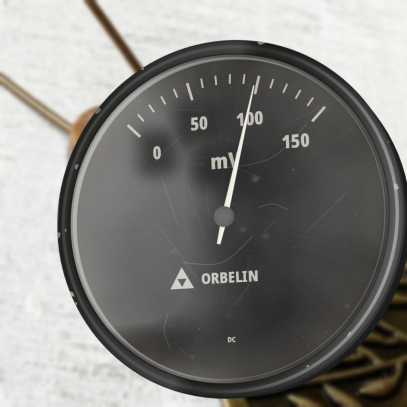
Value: **100** mV
